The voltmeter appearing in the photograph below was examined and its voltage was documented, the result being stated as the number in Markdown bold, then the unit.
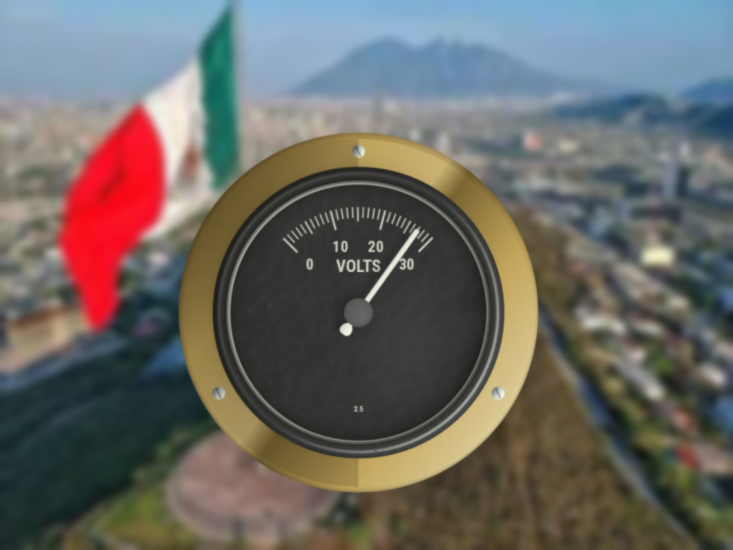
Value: **27** V
